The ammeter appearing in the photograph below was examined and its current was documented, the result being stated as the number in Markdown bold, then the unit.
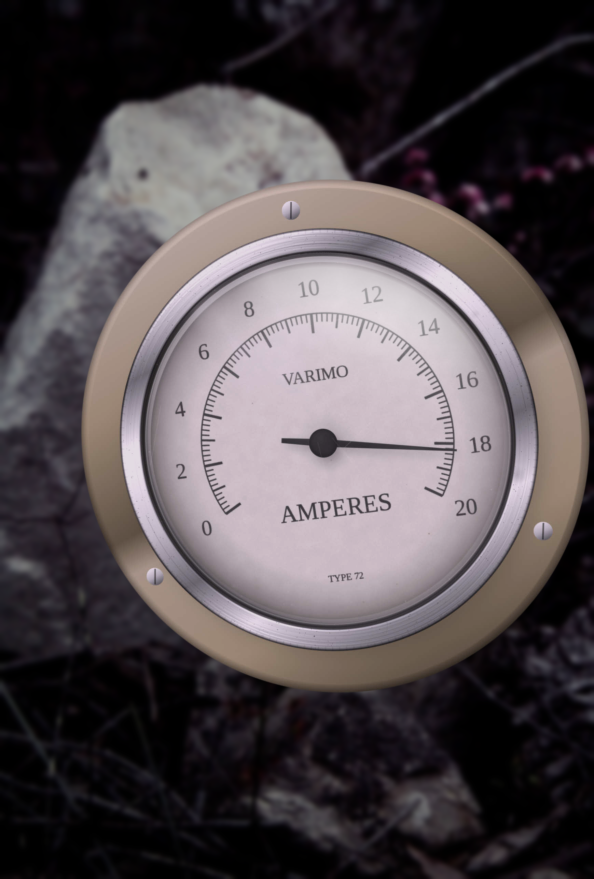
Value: **18.2** A
